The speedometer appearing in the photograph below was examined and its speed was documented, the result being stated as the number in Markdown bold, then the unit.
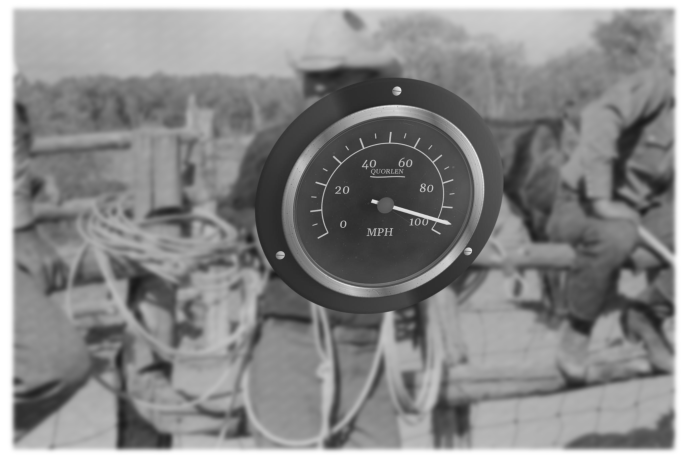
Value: **95** mph
